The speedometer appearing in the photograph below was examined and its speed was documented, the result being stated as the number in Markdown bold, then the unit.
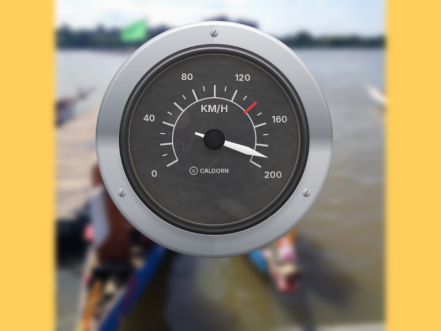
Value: **190** km/h
